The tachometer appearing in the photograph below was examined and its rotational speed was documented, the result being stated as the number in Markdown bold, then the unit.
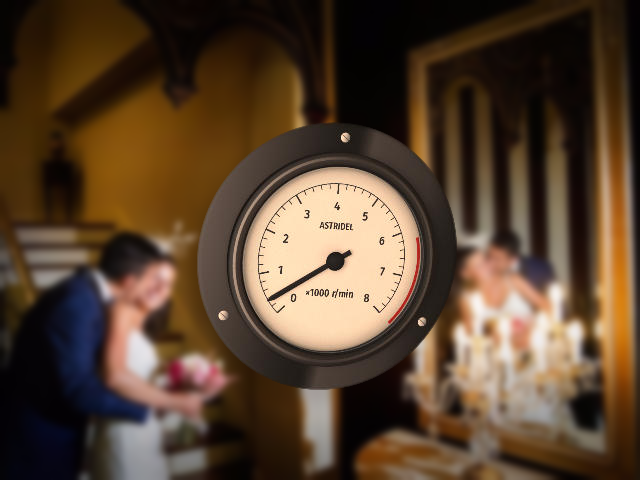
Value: **400** rpm
